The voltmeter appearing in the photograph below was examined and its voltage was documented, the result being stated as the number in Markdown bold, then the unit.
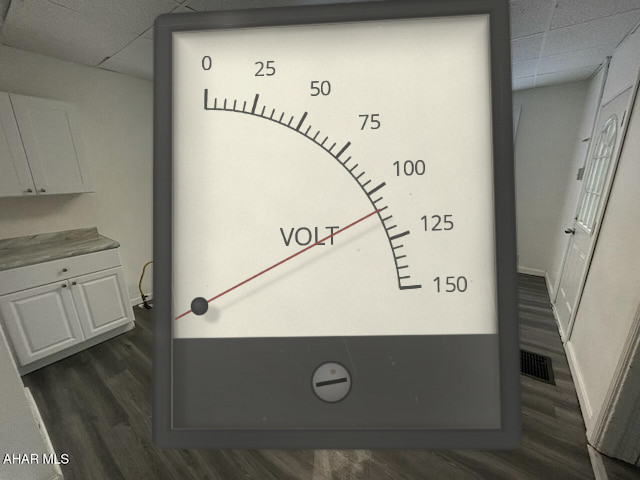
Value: **110** V
